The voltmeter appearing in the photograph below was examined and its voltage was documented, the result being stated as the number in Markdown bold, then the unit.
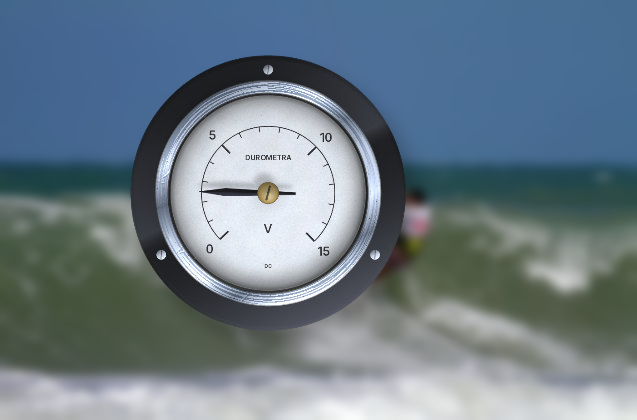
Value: **2.5** V
